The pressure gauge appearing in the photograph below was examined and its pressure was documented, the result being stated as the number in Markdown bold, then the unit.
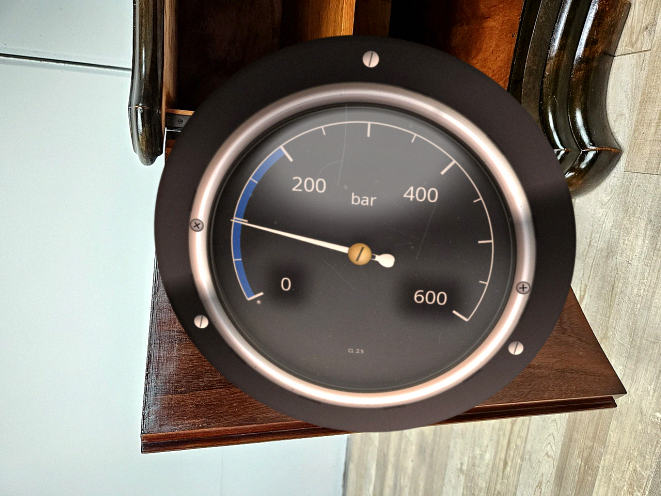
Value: **100** bar
